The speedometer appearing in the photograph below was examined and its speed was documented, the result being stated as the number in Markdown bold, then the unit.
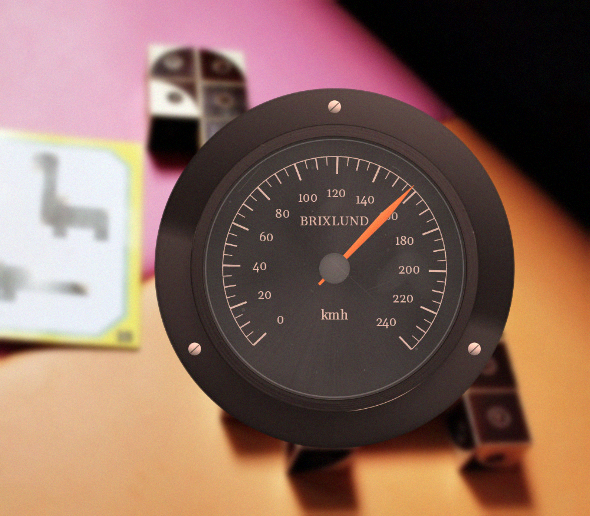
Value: **157.5** km/h
